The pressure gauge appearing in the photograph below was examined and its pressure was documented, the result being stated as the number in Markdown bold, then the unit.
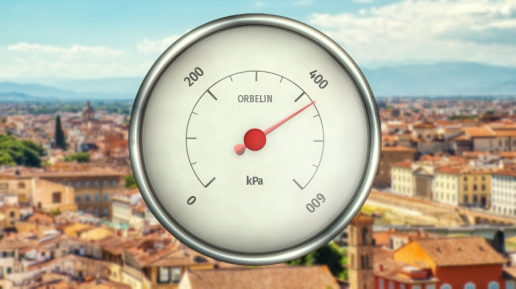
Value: **425** kPa
